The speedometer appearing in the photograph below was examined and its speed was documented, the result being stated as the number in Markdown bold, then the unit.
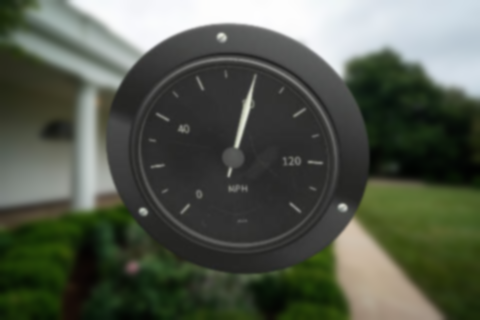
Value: **80** mph
